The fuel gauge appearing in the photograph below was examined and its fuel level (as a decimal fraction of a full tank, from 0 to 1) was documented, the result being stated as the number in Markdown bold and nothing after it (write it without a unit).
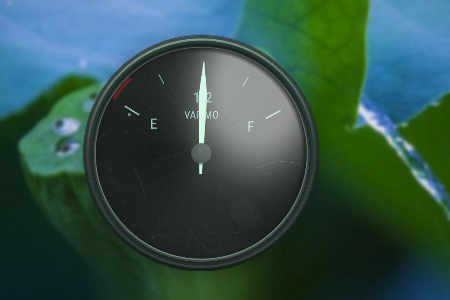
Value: **0.5**
